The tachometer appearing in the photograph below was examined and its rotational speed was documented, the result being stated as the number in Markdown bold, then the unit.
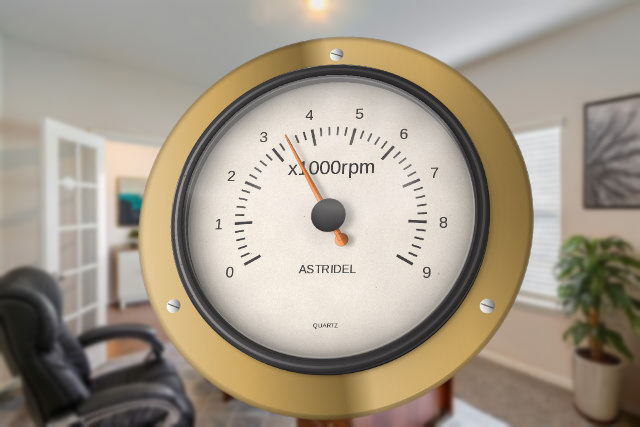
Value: **3400** rpm
